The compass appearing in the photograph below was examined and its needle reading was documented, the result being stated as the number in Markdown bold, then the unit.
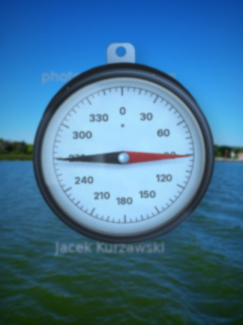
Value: **90** °
